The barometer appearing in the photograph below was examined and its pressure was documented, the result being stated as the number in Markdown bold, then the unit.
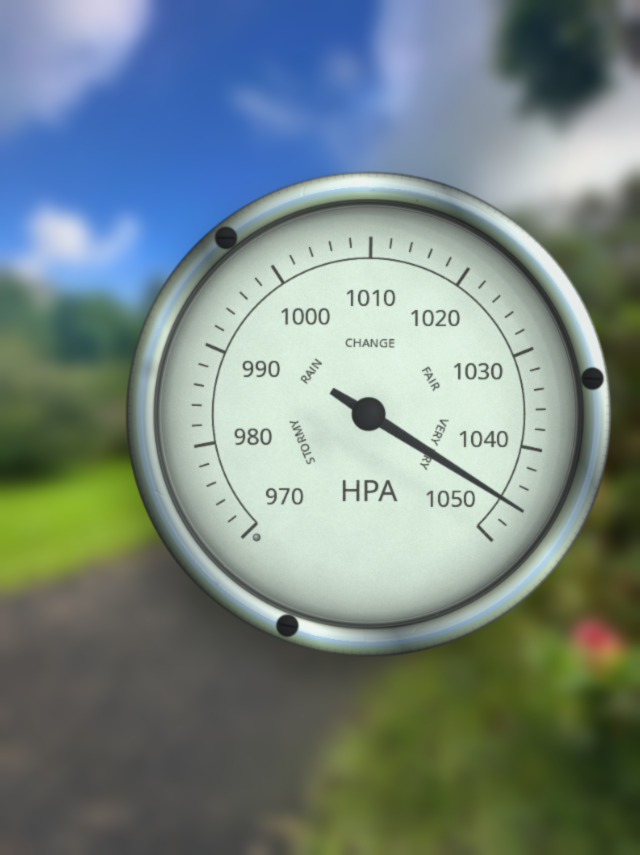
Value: **1046** hPa
